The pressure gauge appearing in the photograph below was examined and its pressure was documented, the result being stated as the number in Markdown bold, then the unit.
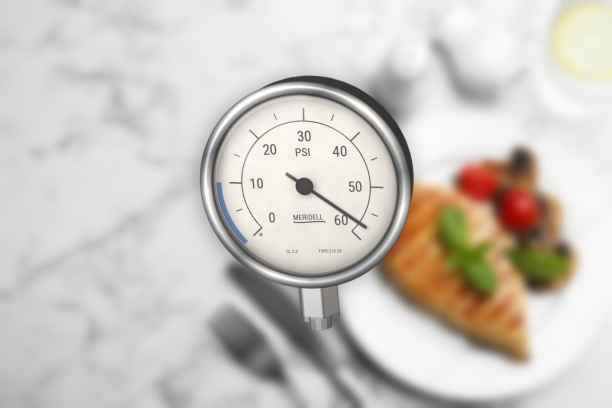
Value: **57.5** psi
